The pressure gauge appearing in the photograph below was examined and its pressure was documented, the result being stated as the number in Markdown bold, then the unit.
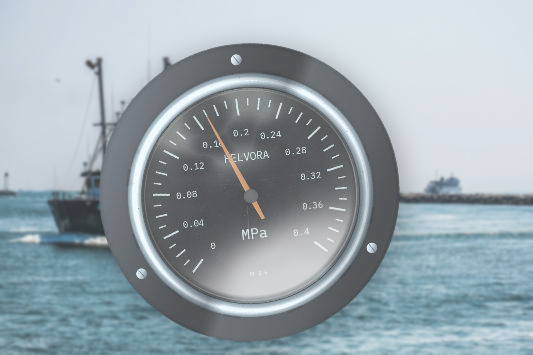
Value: **0.17** MPa
